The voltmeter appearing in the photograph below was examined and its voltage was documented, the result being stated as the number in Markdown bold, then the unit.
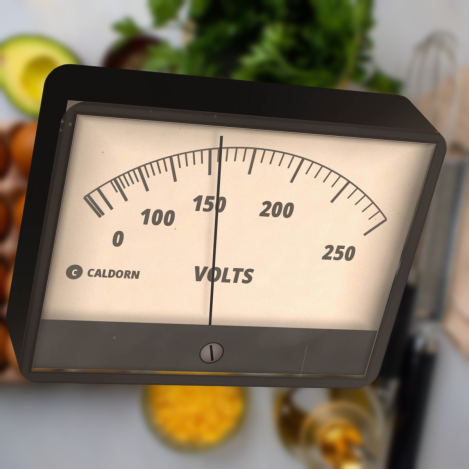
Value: **155** V
